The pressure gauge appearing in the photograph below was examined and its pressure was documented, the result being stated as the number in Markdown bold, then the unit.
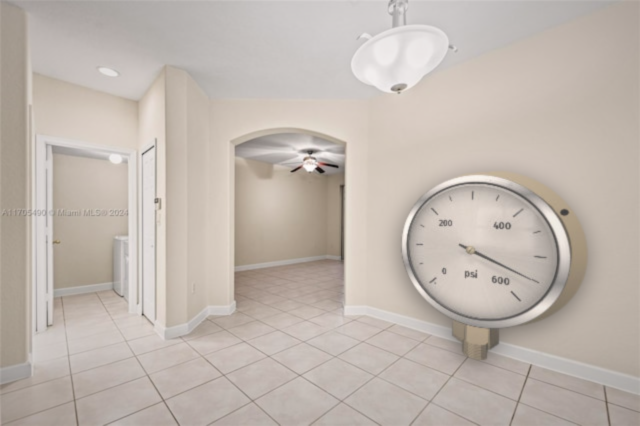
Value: **550** psi
